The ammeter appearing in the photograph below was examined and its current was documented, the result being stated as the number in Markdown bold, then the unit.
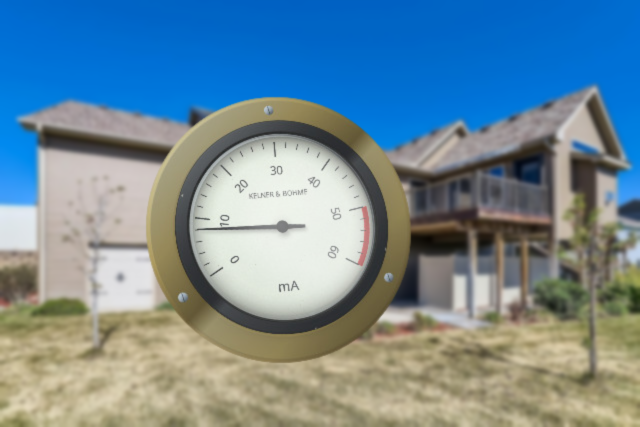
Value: **8** mA
